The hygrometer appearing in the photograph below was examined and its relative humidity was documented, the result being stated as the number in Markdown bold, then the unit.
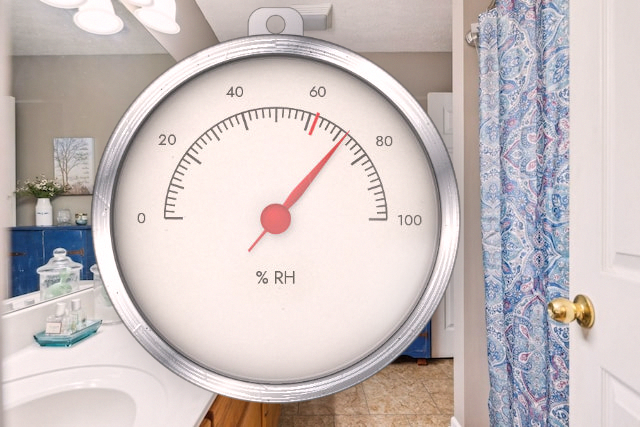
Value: **72** %
